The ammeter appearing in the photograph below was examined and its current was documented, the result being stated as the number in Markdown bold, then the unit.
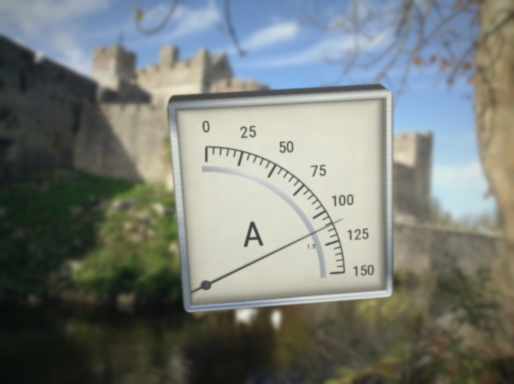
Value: **110** A
